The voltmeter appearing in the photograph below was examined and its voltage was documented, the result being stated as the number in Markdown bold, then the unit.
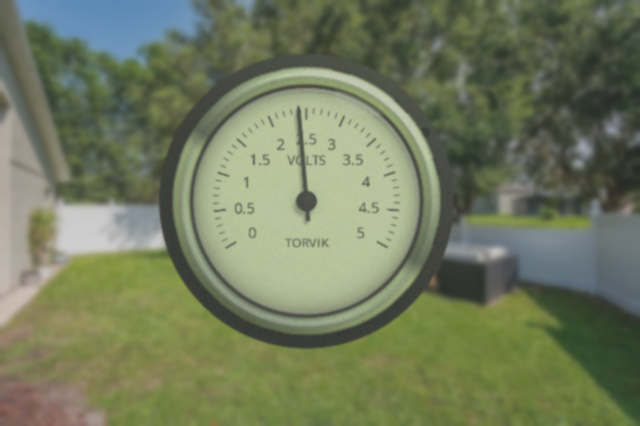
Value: **2.4** V
